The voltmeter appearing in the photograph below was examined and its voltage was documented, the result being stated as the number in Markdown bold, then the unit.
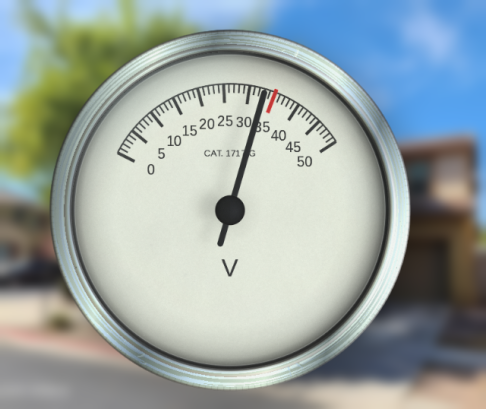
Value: **33** V
